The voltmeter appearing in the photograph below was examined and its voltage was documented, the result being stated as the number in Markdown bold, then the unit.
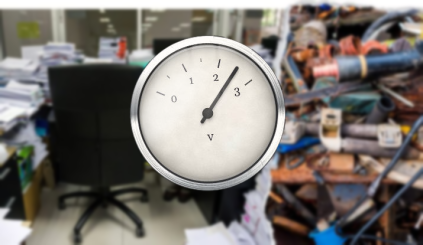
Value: **2.5** V
